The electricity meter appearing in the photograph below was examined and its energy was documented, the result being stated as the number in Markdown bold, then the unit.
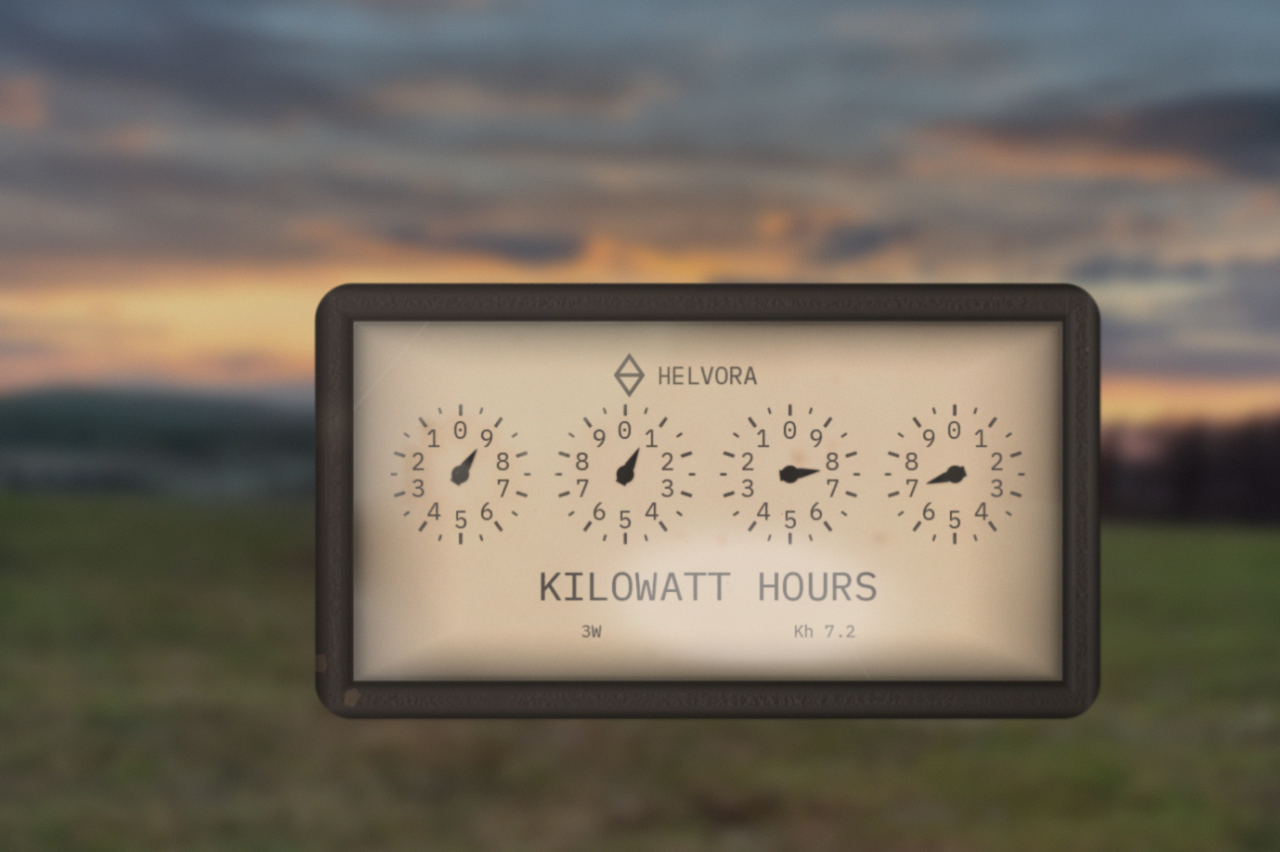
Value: **9077** kWh
